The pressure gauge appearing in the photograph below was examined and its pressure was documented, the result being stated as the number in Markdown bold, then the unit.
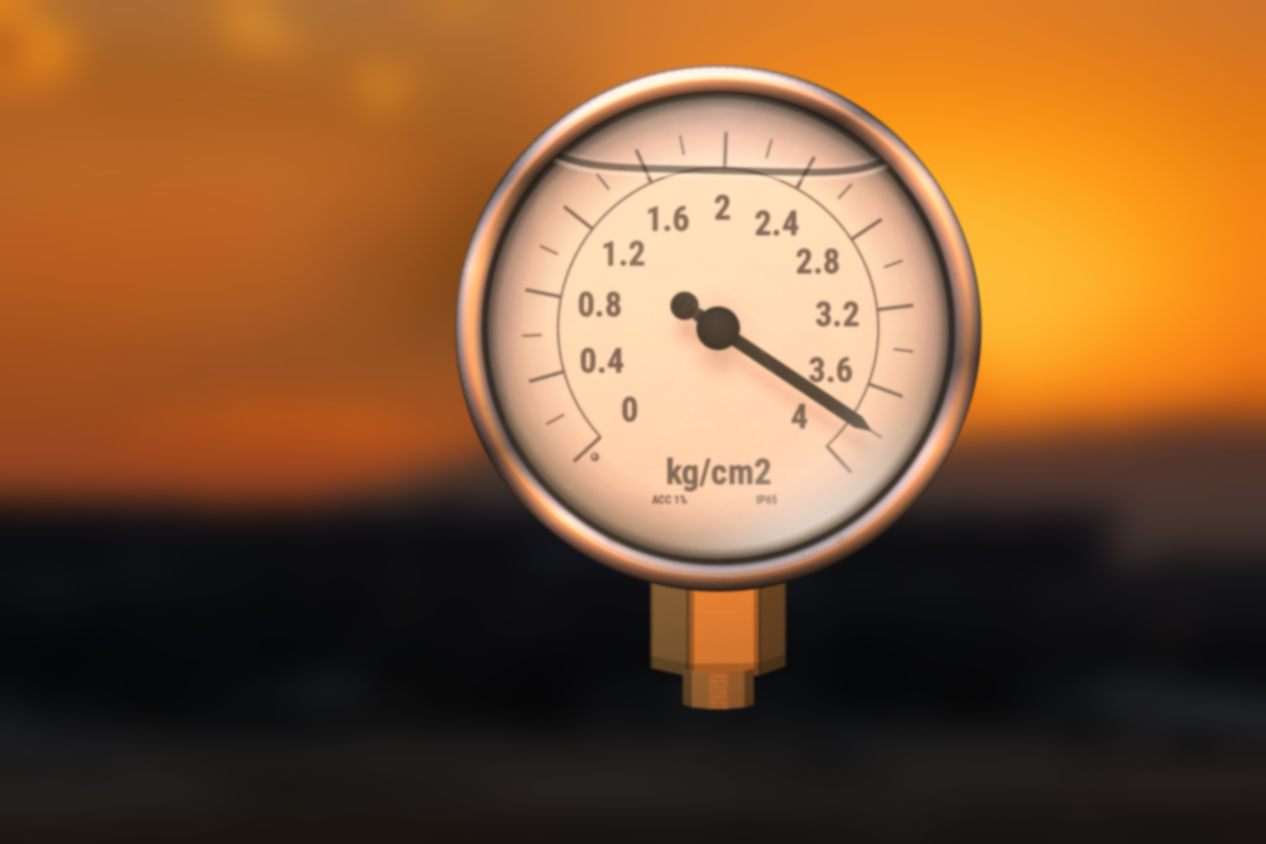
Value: **3.8** kg/cm²
